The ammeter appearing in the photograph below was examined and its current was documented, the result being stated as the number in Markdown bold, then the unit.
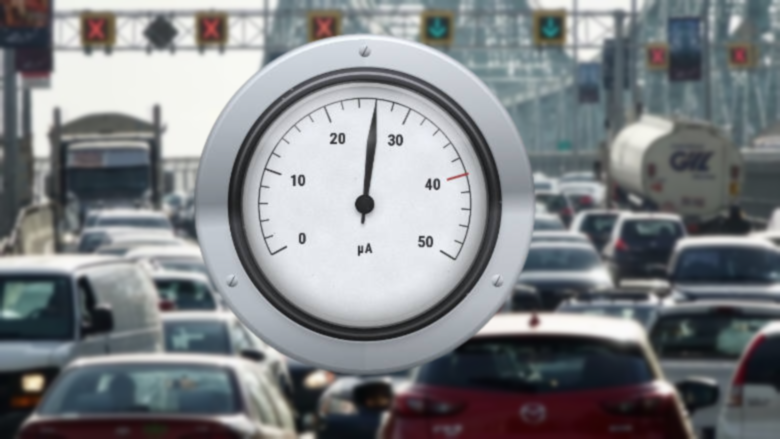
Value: **26** µA
